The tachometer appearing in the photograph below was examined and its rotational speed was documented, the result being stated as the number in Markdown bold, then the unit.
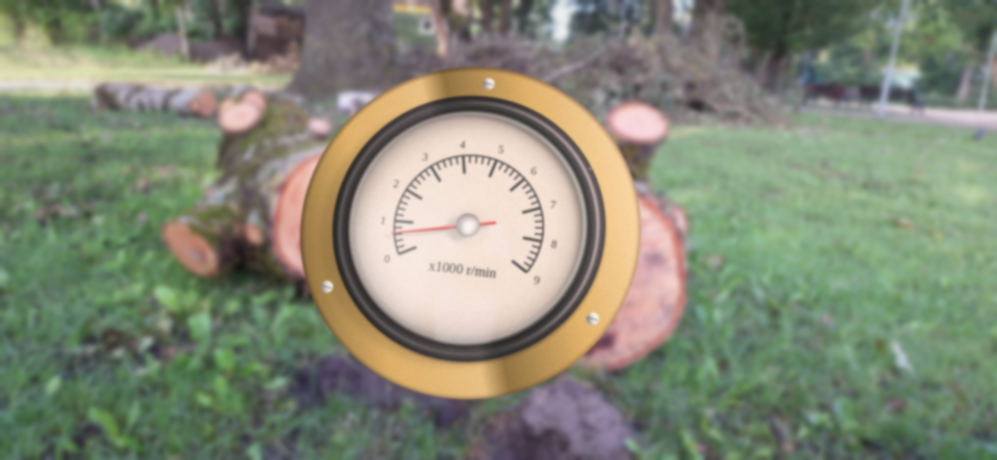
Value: **600** rpm
